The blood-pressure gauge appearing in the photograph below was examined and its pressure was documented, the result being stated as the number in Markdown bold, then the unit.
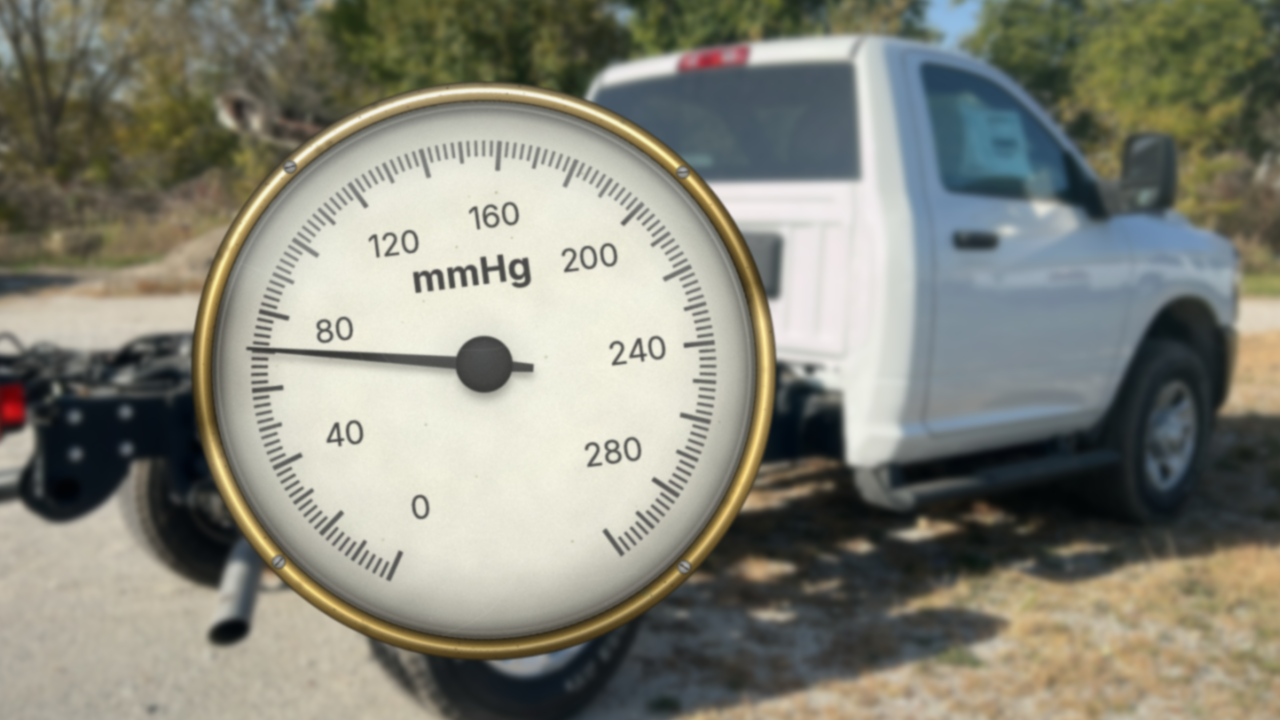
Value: **70** mmHg
